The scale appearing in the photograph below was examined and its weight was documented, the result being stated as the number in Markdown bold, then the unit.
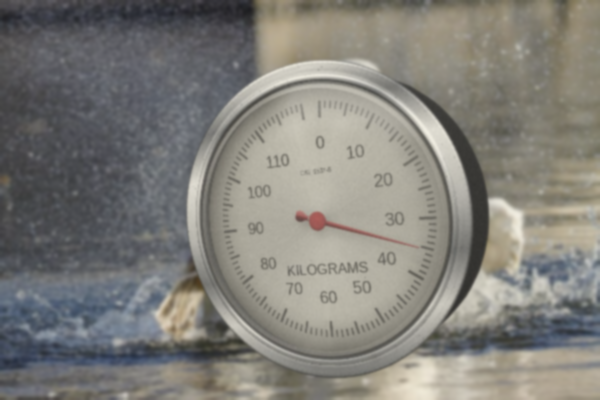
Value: **35** kg
